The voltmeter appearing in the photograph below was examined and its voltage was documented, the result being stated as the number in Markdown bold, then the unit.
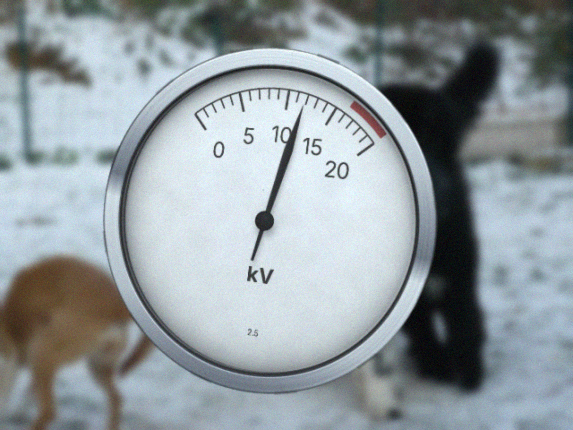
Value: **12** kV
